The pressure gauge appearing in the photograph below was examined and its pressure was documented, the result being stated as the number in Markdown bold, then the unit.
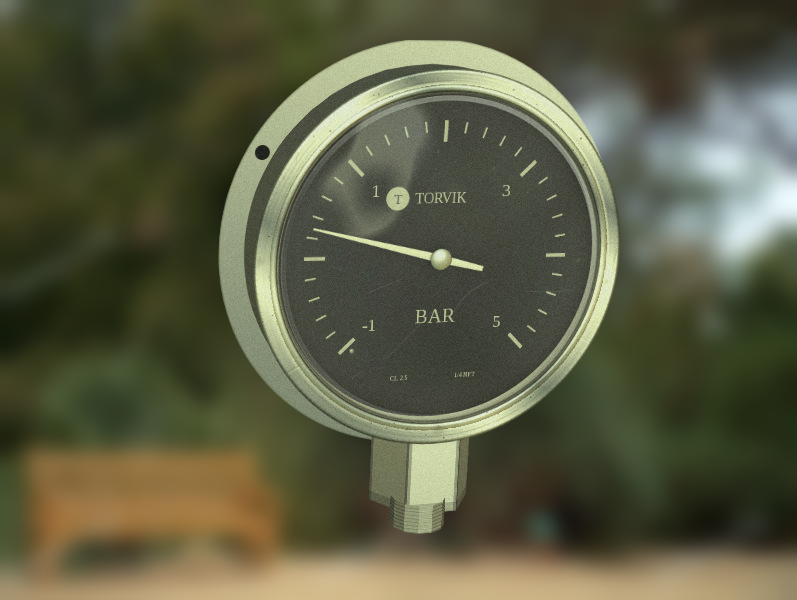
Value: **0.3** bar
